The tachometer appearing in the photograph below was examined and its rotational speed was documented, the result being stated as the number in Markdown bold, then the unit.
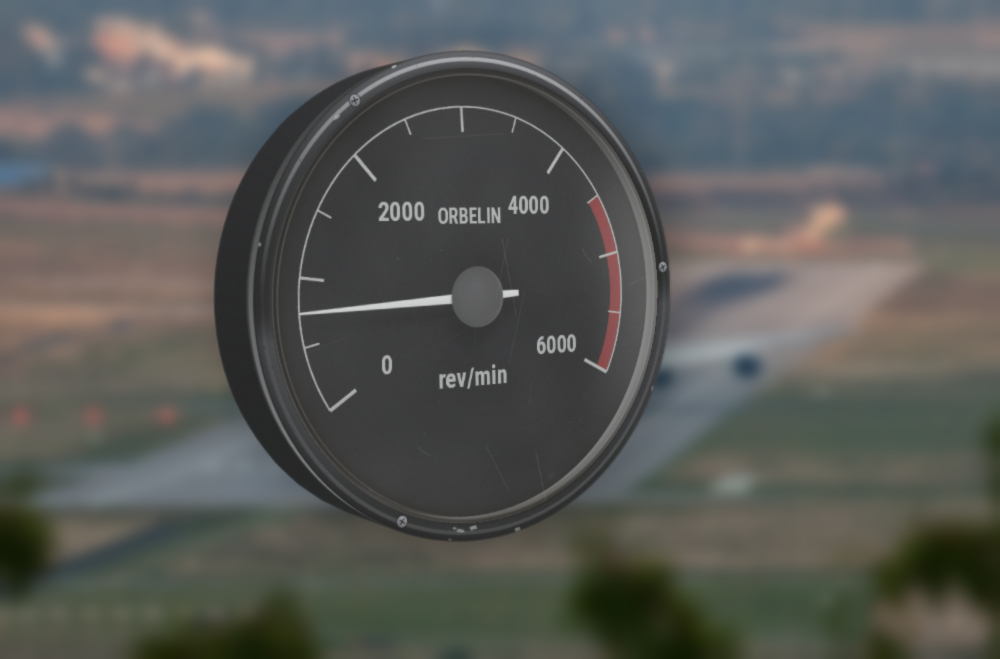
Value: **750** rpm
